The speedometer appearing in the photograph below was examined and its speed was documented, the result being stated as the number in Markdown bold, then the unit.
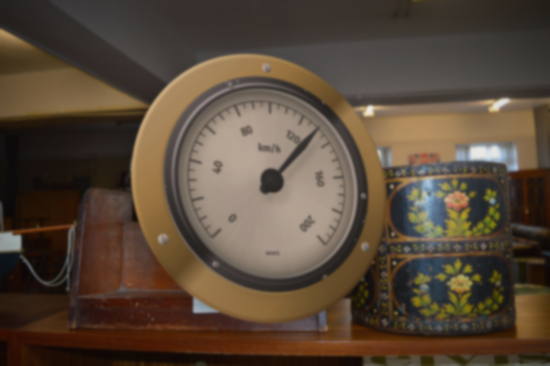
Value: **130** km/h
